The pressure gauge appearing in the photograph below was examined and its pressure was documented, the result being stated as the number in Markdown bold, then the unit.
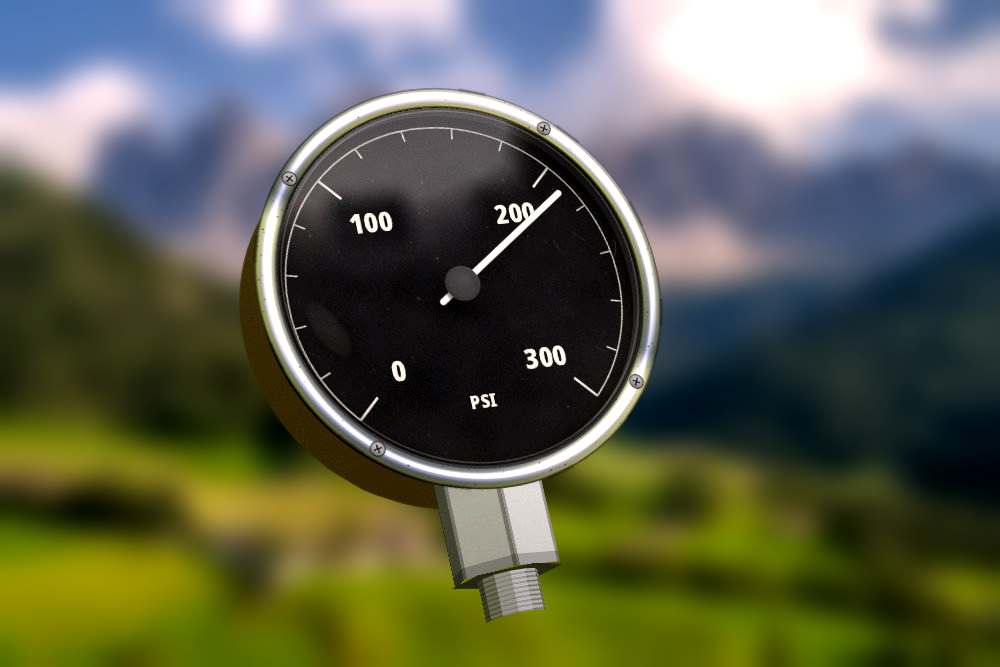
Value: **210** psi
